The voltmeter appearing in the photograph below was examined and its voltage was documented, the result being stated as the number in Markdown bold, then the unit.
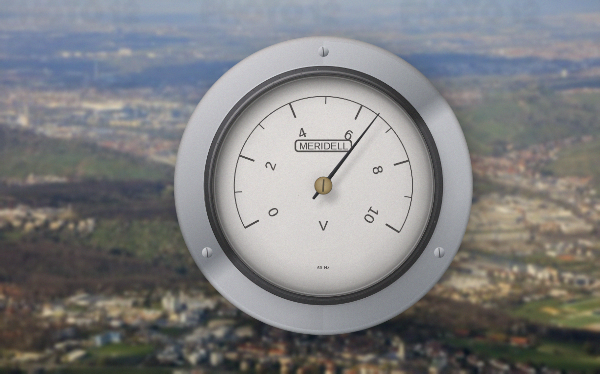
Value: **6.5** V
